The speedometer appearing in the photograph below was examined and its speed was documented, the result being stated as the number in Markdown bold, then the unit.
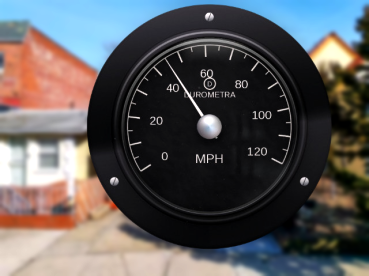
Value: **45** mph
